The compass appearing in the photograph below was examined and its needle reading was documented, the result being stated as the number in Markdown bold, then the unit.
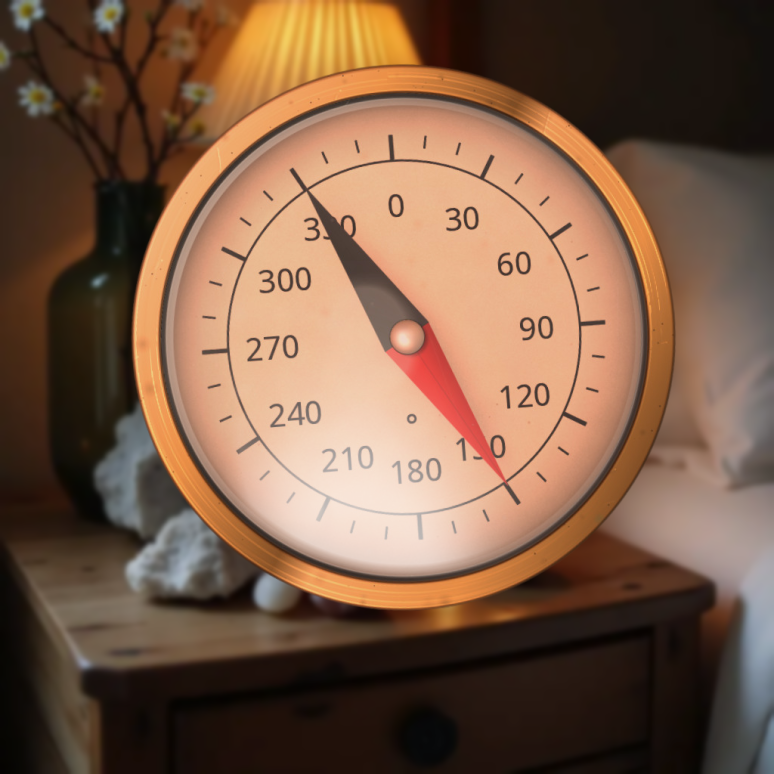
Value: **150** °
